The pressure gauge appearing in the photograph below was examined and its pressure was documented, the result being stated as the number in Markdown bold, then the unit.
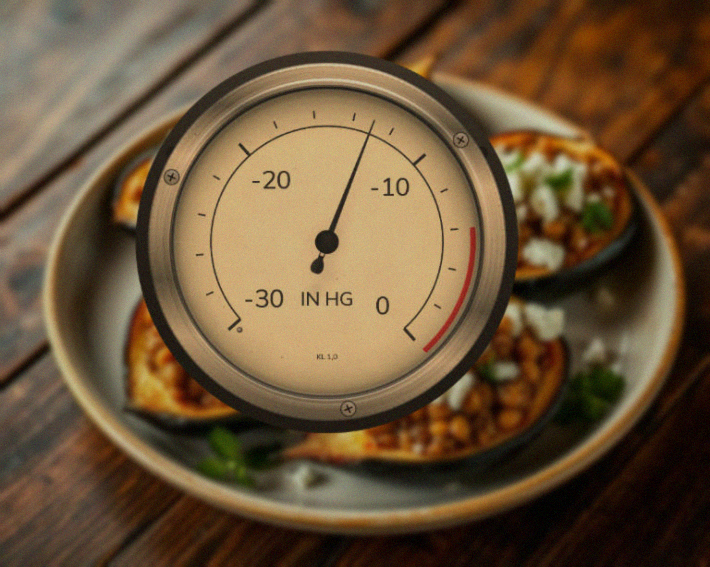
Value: **-13** inHg
